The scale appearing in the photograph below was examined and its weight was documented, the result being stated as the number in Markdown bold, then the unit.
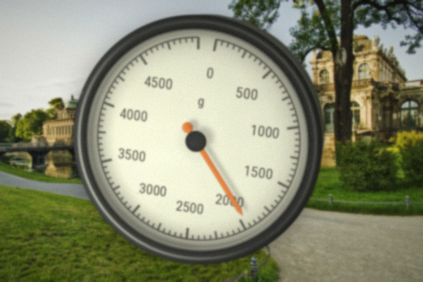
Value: **1950** g
